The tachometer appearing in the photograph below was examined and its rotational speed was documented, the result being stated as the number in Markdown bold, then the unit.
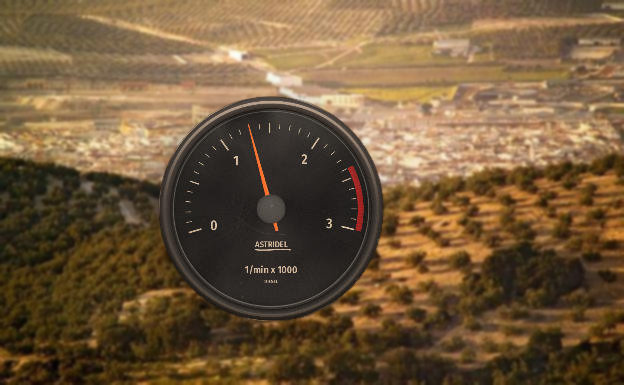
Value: **1300** rpm
